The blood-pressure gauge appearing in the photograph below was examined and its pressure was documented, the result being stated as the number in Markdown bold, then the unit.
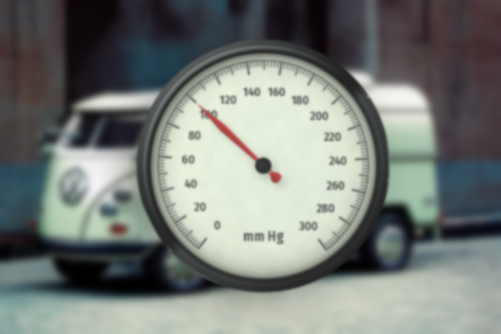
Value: **100** mmHg
